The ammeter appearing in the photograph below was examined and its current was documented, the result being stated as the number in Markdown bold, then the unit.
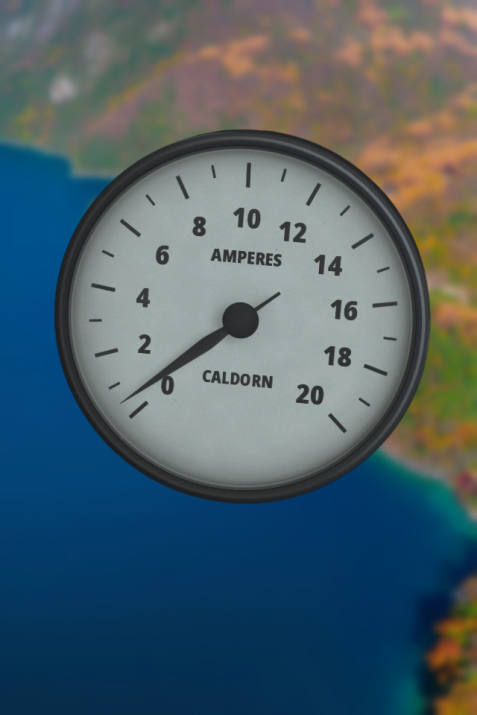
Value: **0.5** A
